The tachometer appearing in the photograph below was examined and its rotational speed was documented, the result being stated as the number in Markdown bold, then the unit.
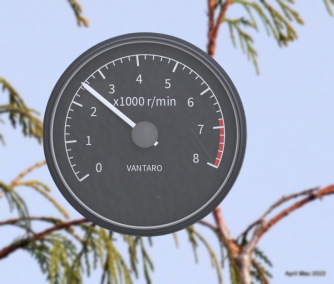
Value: **2500** rpm
